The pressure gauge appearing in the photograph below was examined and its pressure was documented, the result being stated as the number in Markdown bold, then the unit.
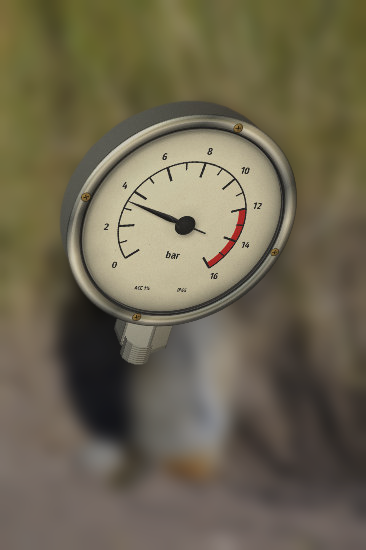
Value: **3.5** bar
